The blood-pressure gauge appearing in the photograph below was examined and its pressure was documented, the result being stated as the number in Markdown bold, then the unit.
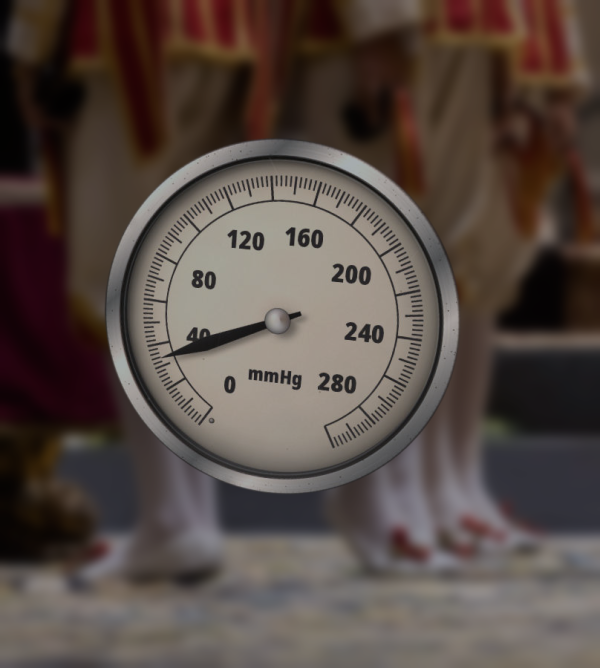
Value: **34** mmHg
